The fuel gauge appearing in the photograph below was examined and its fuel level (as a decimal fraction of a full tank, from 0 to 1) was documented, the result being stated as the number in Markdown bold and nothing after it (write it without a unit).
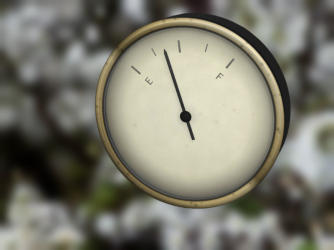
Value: **0.375**
